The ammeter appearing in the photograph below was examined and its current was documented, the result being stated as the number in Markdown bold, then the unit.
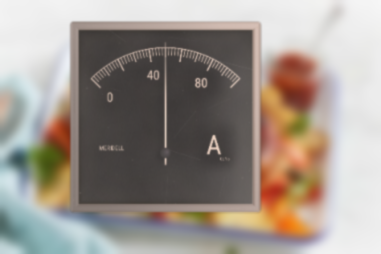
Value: **50** A
